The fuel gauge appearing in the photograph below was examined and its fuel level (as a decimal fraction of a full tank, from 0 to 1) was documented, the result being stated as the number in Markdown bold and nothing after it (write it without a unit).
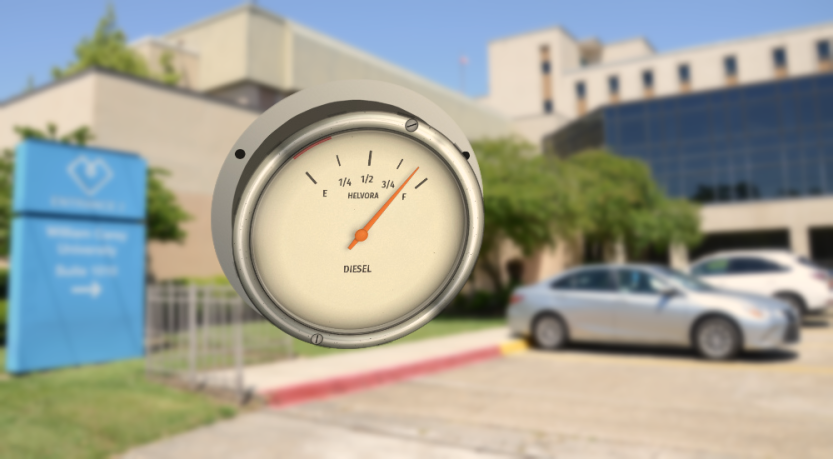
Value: **0.875**
